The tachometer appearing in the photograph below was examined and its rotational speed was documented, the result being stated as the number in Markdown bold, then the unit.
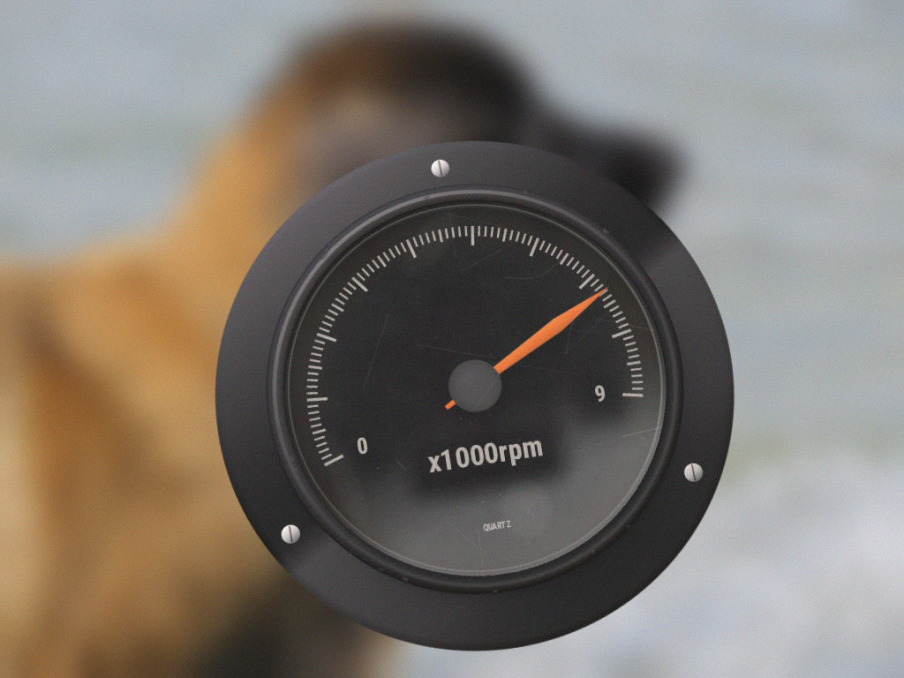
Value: **7300** rpm
